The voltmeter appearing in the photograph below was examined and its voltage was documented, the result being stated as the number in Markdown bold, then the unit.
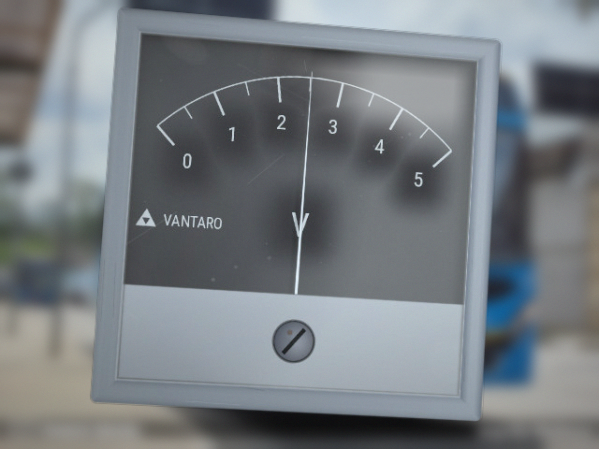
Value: **2.5** V
